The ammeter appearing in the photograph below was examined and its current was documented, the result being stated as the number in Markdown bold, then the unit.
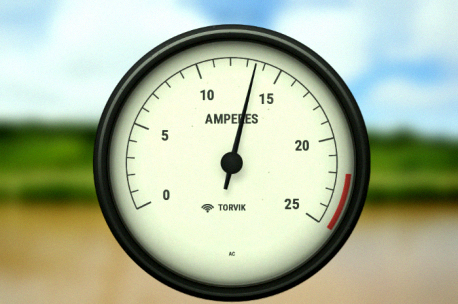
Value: **13.5** A
